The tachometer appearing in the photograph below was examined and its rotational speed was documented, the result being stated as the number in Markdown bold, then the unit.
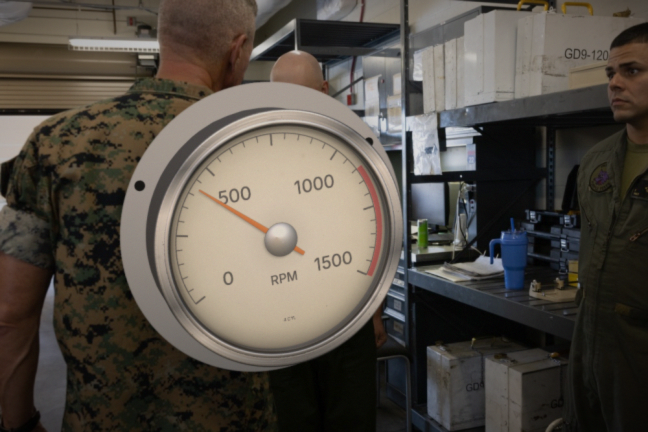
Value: **425** rpm
